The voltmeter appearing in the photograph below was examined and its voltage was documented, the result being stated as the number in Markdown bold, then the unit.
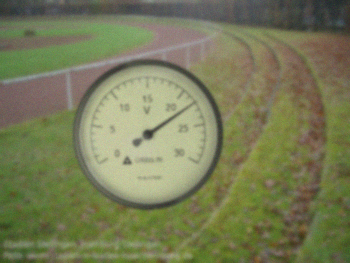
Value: **22** V
